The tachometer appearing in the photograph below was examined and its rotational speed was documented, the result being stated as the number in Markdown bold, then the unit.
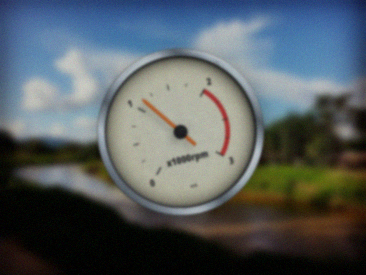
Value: **1125** rpm
